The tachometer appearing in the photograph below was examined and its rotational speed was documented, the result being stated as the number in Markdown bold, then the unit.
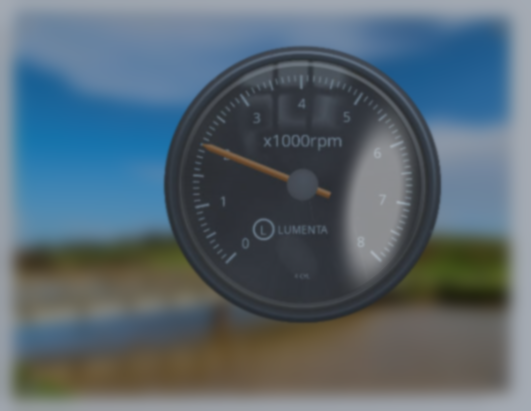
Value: **2000** rpm
